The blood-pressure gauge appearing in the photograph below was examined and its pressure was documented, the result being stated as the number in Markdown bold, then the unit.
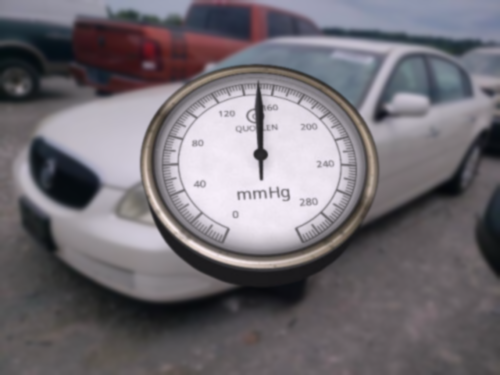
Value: **150** mmHg
